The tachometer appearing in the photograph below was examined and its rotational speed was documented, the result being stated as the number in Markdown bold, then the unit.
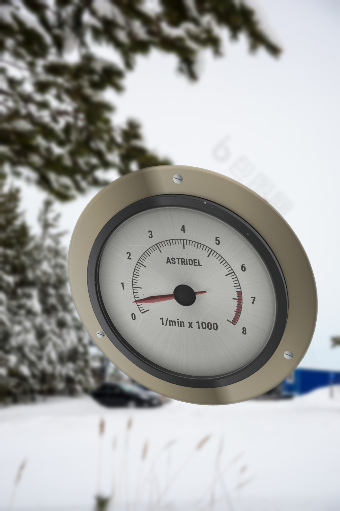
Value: **500** rpm
